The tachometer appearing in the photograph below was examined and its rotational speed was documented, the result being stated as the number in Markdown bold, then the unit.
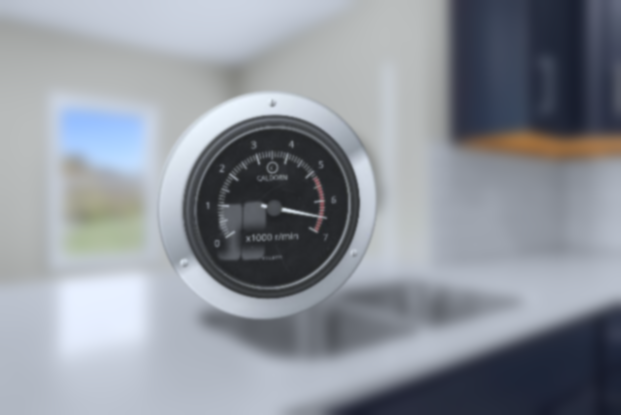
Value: **6500** rpm
